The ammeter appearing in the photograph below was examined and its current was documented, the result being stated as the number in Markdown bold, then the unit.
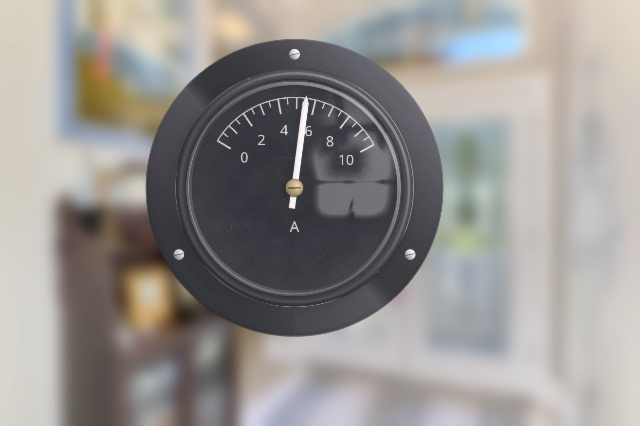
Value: **5.5** A
